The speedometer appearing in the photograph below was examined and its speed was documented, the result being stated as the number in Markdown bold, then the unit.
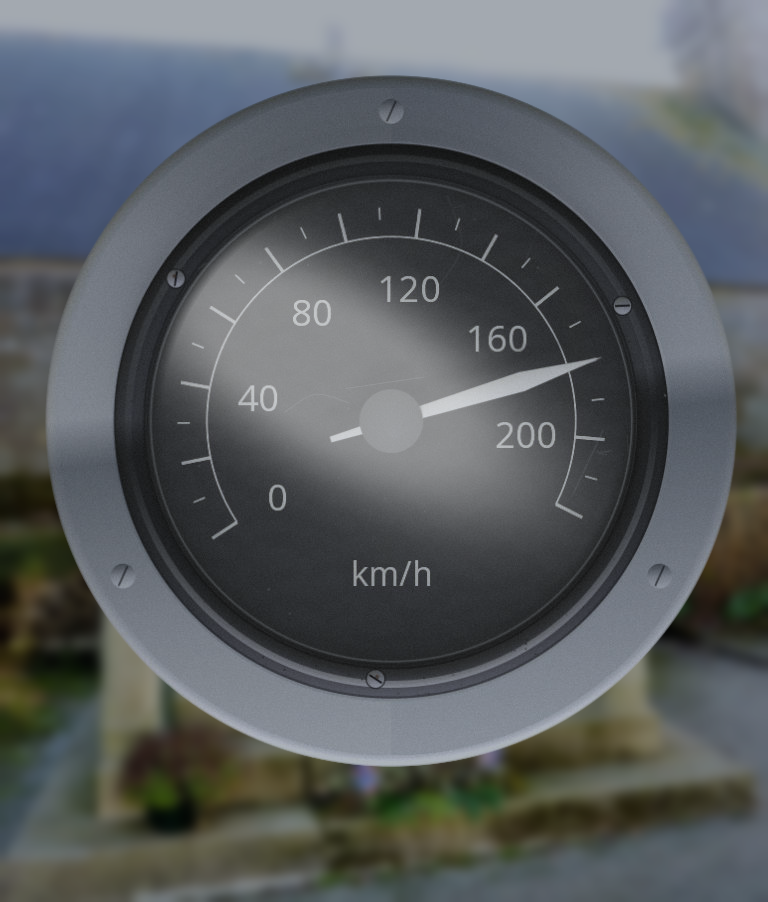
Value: **180** km/h
